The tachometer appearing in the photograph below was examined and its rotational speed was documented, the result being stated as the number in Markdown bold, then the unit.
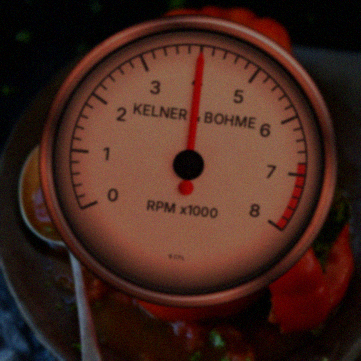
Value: **4000** rpm
